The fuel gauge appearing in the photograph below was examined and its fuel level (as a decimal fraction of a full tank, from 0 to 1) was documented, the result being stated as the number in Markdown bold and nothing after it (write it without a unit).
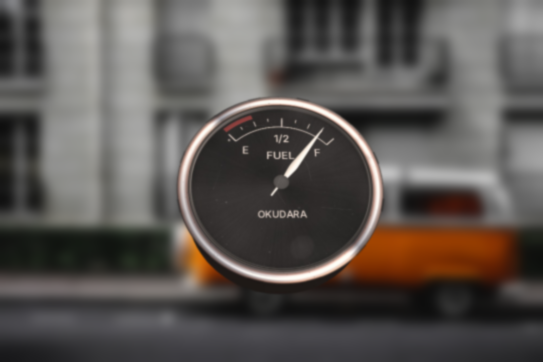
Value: **0.875**
